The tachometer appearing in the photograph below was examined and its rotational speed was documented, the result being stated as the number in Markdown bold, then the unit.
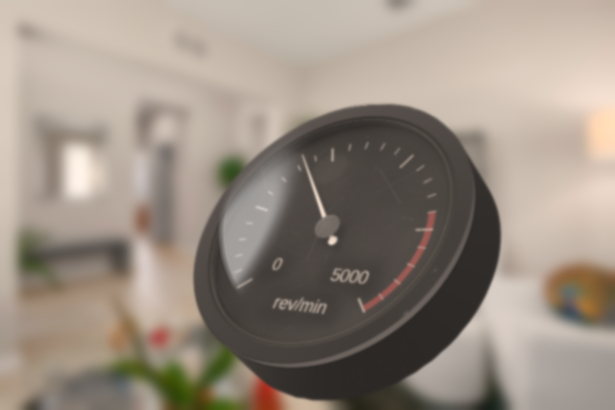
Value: **1700** rpm
